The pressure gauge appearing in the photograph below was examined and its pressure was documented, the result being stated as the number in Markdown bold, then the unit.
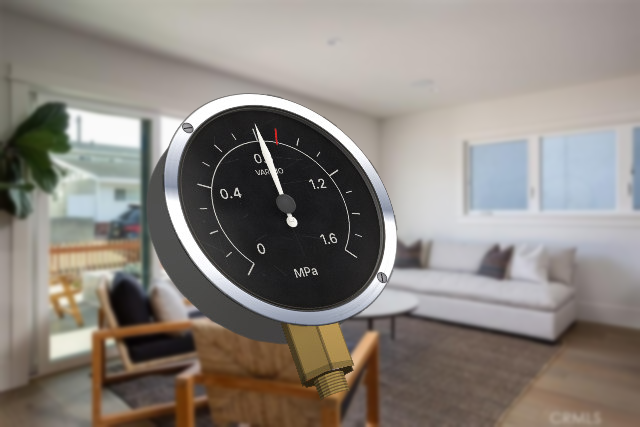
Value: **0.8** MPa
